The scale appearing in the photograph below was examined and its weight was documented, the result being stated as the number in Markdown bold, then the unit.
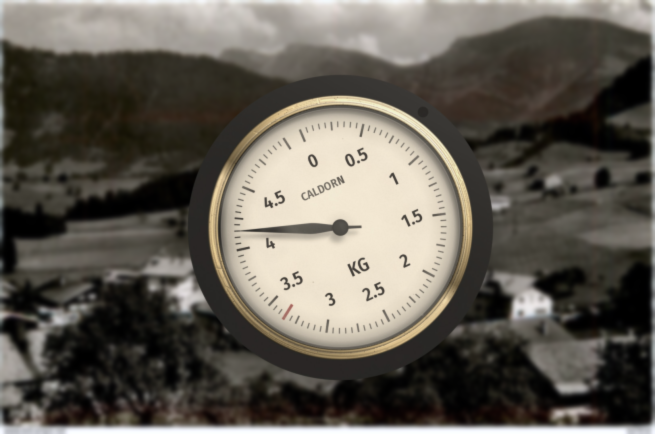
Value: **4.15** kg
